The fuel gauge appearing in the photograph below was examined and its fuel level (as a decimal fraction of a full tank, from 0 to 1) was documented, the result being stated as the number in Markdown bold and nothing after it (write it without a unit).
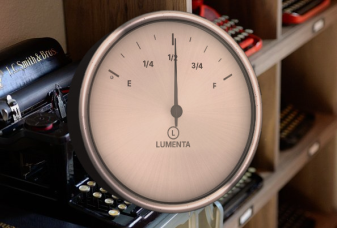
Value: **0.5**
